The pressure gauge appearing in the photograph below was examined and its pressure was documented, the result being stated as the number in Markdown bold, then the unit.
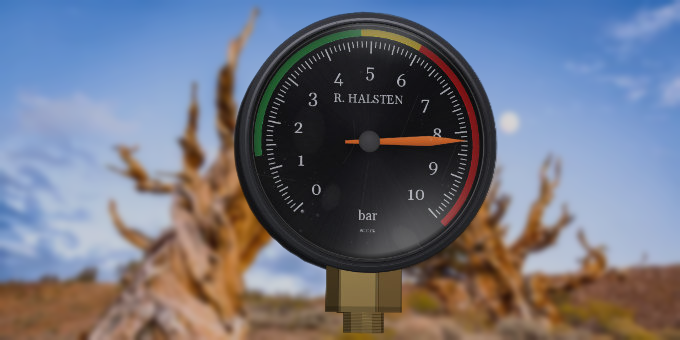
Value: **8.2** bar
